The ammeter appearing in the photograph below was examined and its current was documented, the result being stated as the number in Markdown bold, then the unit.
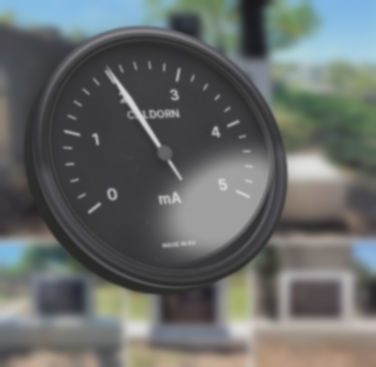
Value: **2** mA
